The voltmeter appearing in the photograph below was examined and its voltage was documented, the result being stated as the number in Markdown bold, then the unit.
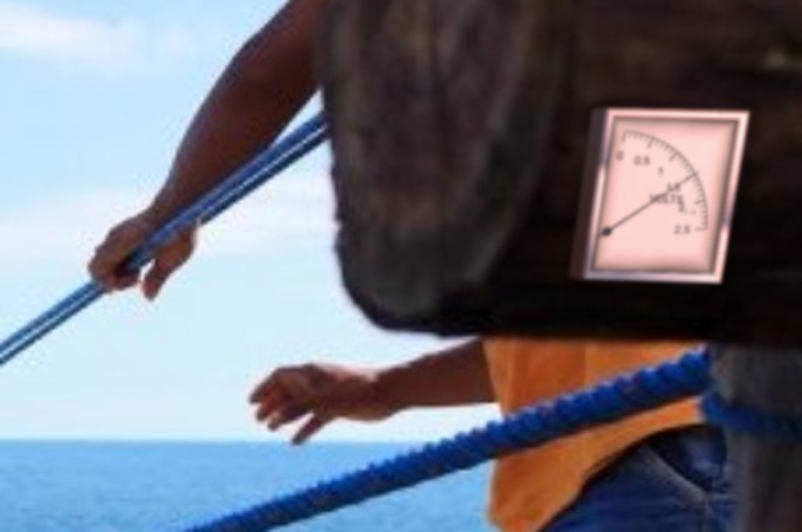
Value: **1.5** V
